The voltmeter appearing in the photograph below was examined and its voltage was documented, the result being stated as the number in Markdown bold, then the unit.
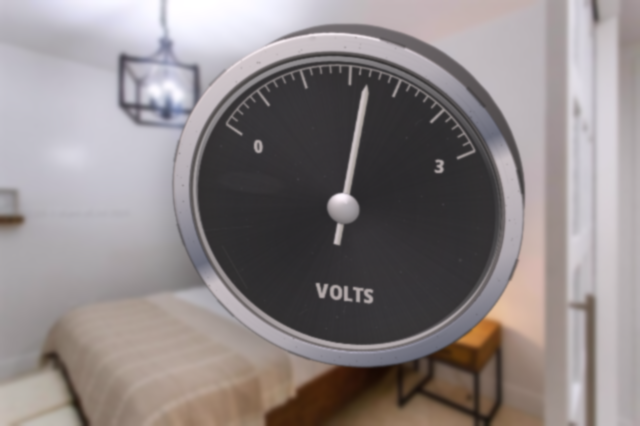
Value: **1.7** V
